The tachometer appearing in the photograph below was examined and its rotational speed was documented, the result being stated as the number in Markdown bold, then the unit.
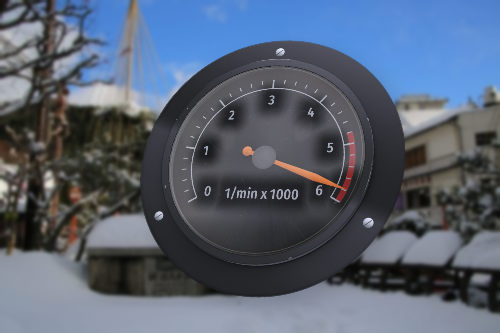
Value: **5800** rpm
